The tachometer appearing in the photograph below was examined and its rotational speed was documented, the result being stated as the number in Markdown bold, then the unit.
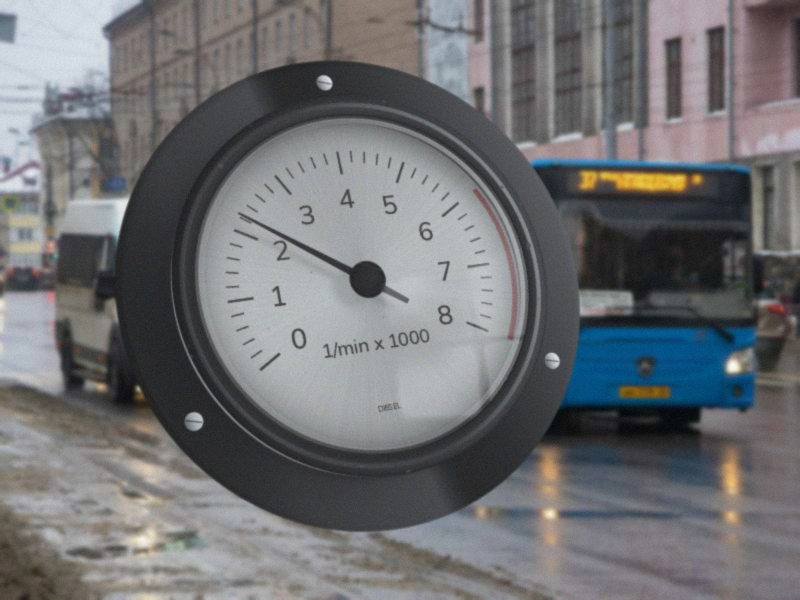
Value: **2200** rpm
